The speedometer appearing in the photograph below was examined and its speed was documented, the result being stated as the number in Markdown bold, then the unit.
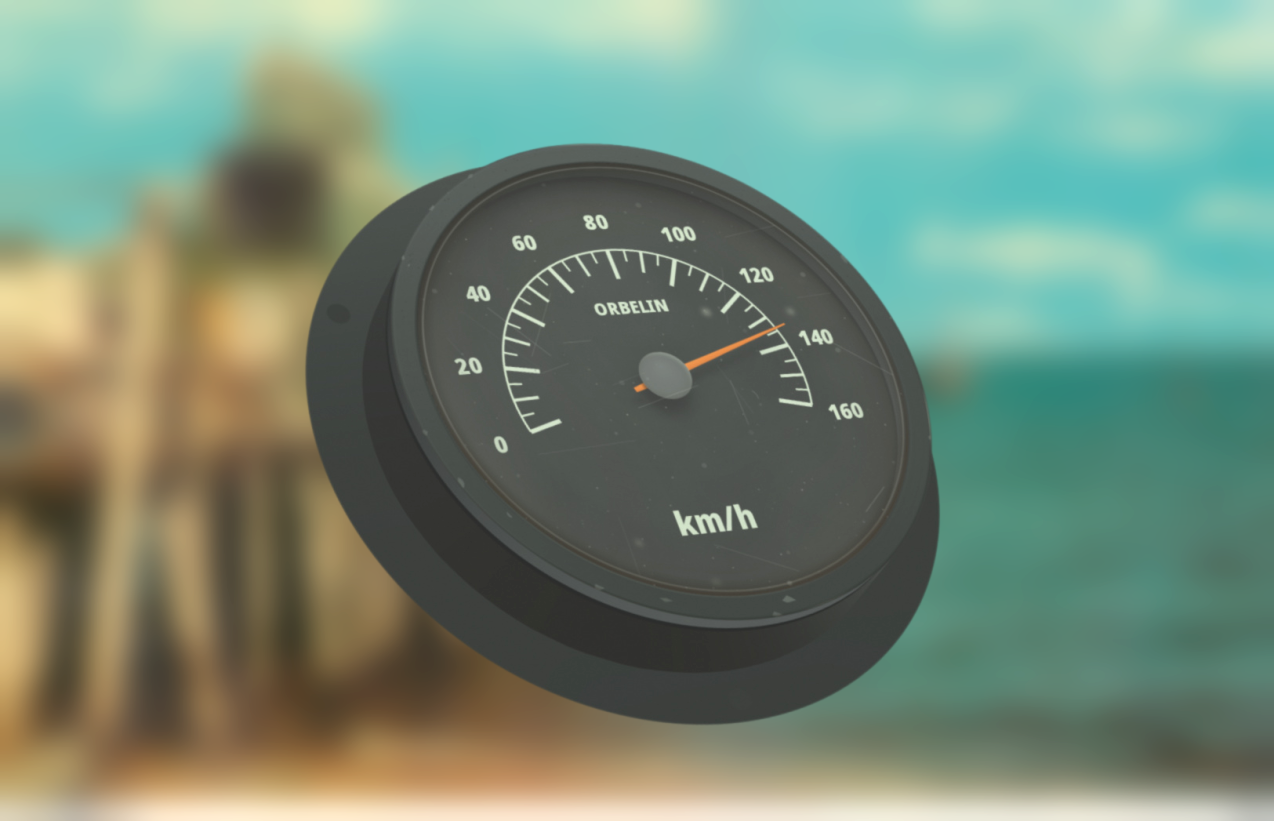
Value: **135** km/h
